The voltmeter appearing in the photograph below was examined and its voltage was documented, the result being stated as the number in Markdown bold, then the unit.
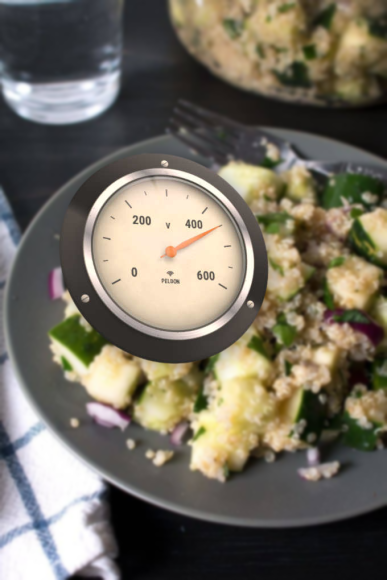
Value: **450** V
